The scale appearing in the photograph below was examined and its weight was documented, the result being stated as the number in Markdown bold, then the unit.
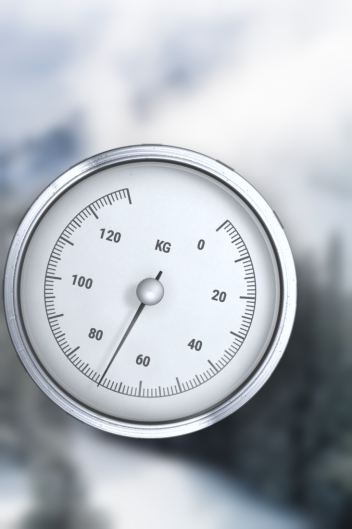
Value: **70** kg
